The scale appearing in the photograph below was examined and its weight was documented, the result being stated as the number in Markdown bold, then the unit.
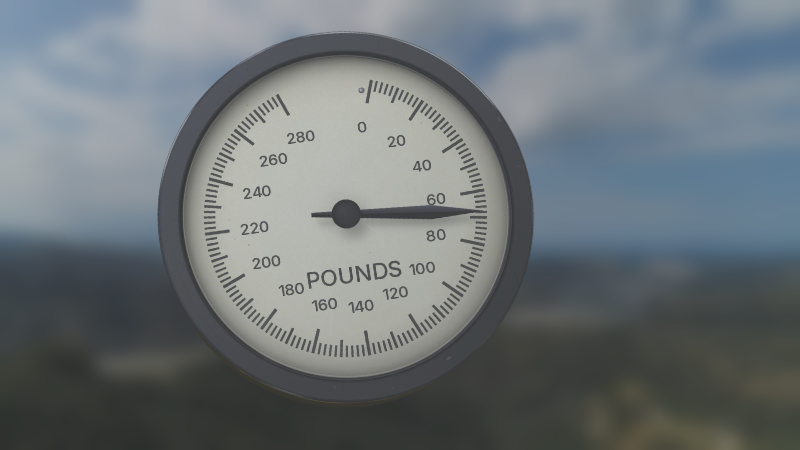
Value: **68** lb
